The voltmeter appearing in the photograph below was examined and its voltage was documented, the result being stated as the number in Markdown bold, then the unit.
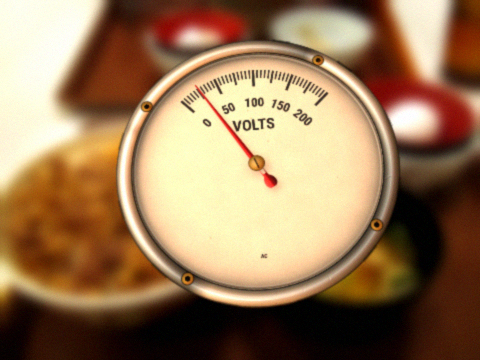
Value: **25** V
